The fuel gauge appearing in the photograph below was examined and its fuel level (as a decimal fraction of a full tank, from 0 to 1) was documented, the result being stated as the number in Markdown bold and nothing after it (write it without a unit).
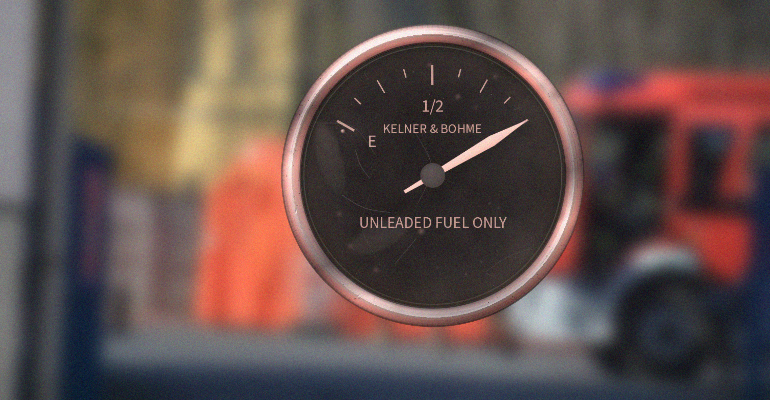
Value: **1**
